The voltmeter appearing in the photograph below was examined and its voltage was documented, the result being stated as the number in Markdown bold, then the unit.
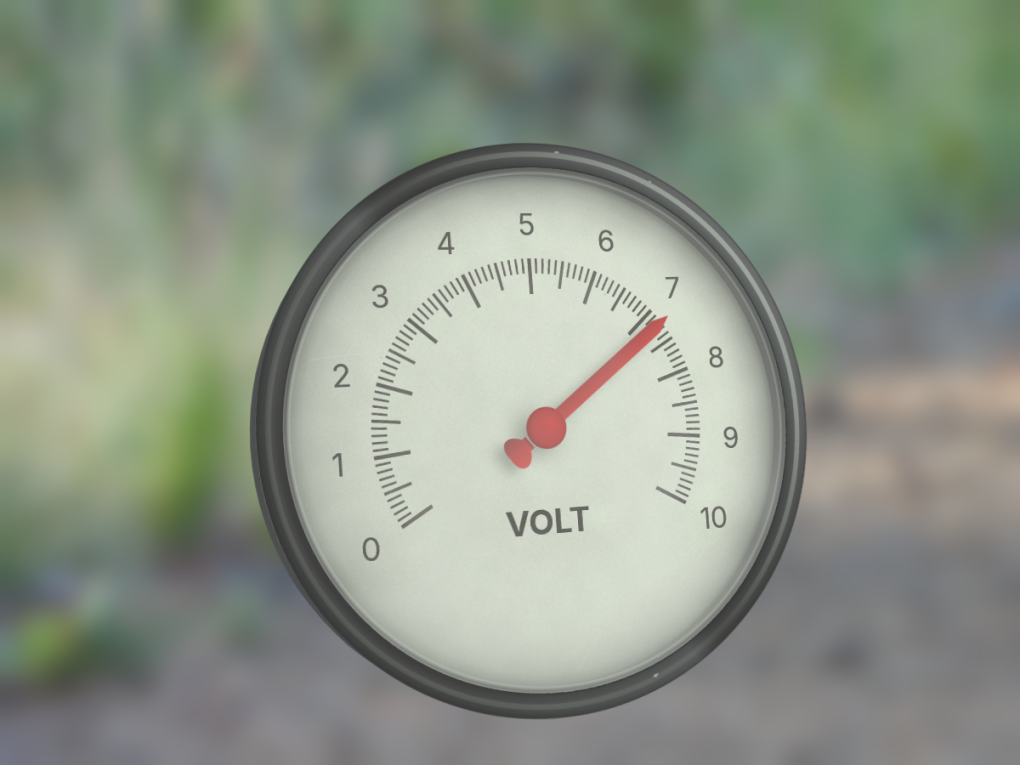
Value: **7.2** V
